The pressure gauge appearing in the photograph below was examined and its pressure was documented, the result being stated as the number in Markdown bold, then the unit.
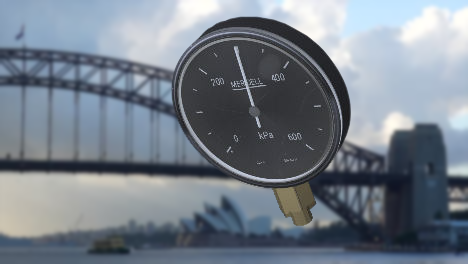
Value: **300** kPa
